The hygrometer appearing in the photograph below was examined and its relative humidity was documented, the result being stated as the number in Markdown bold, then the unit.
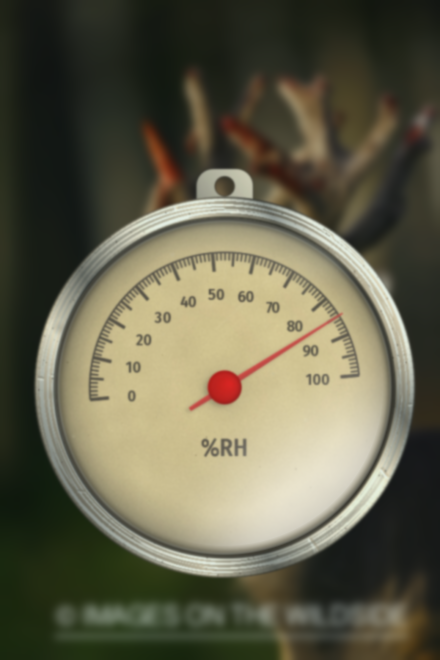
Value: **85** %
